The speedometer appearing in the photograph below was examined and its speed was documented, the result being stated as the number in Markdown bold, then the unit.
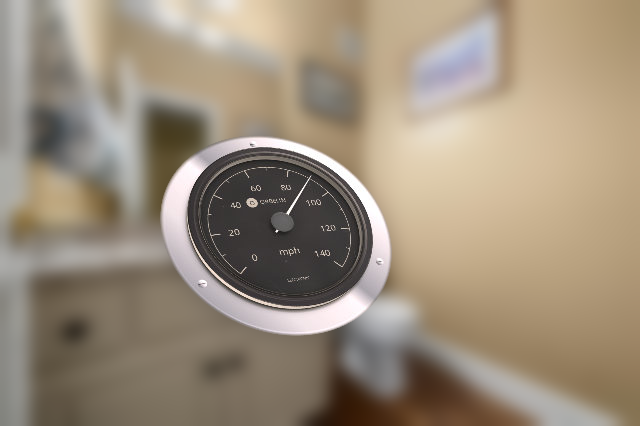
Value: **90** mph
